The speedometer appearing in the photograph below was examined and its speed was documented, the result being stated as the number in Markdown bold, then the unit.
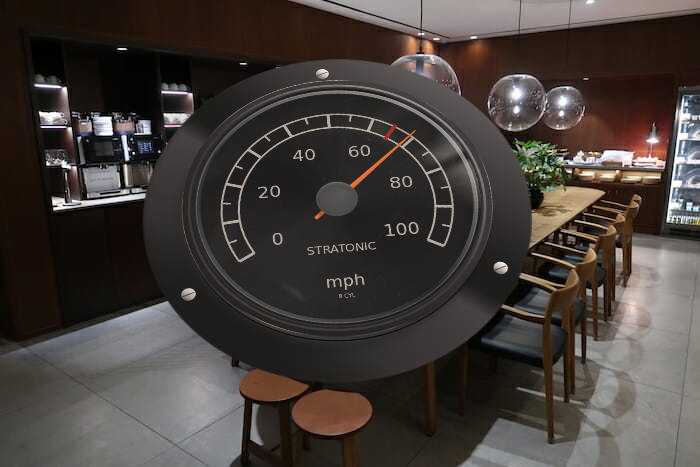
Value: **70** mph
